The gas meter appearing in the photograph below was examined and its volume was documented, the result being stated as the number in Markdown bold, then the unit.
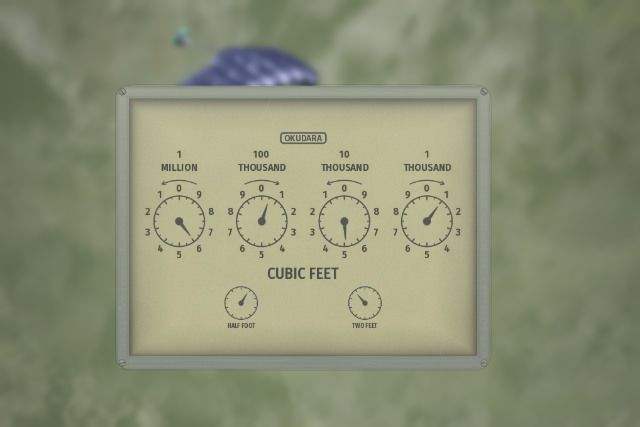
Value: **605100** ft³
